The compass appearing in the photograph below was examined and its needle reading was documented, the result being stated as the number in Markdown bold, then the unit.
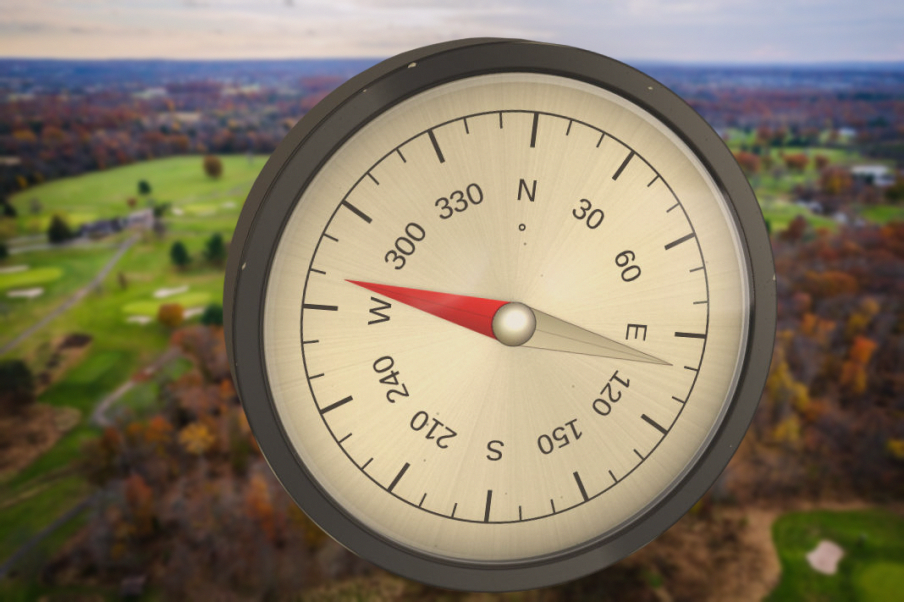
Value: **280** °
